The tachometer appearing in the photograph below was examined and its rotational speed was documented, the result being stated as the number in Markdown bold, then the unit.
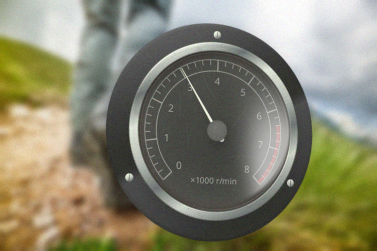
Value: **3000** rpm
